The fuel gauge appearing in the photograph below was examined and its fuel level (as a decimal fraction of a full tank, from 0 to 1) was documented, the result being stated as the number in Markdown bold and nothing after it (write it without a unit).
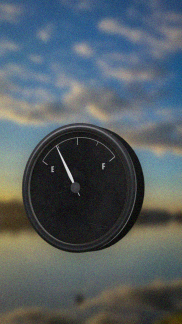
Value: **0.25**
